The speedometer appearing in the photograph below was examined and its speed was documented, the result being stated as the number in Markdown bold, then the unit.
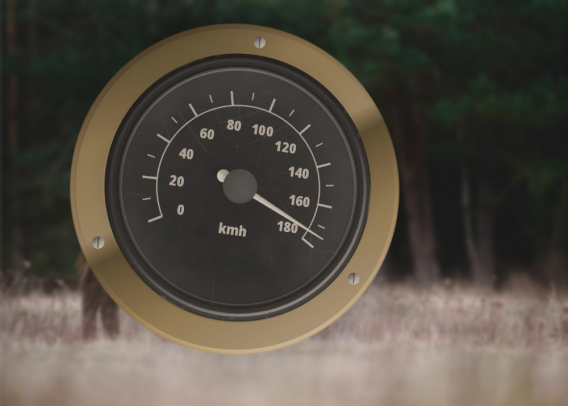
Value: **175** km/h
